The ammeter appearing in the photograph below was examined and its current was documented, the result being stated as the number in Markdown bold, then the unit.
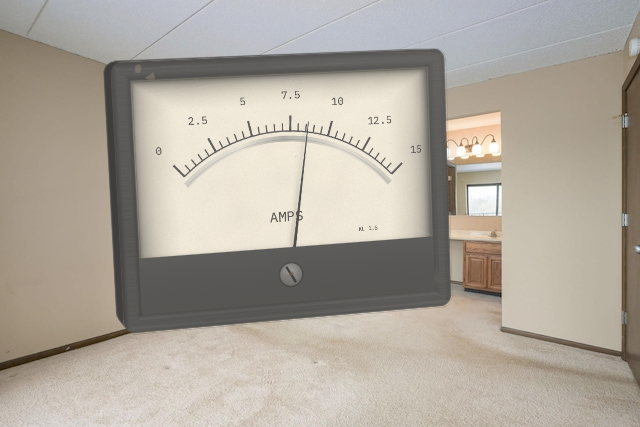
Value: **8.5** A
